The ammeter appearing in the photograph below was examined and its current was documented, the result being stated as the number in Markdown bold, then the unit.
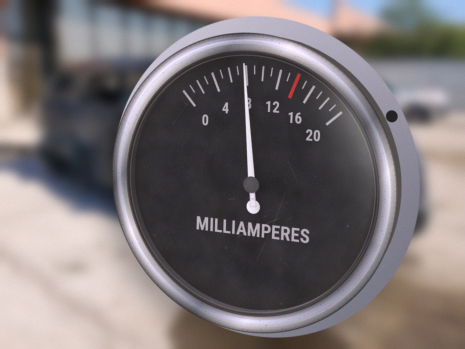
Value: **8** mA
